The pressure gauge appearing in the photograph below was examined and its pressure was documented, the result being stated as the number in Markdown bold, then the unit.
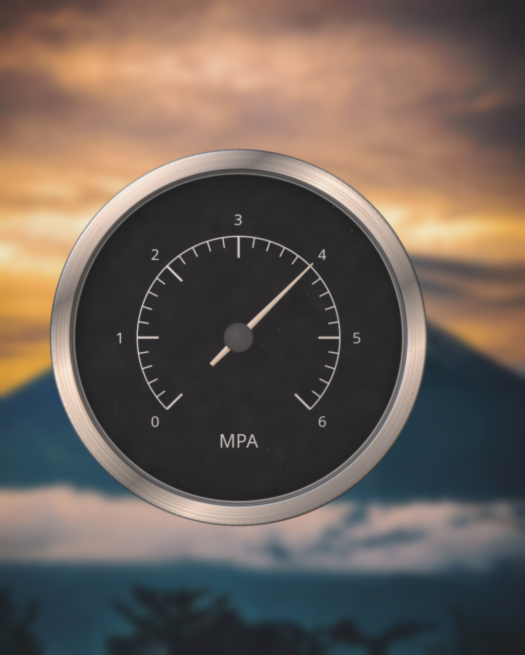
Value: **4** MPa
